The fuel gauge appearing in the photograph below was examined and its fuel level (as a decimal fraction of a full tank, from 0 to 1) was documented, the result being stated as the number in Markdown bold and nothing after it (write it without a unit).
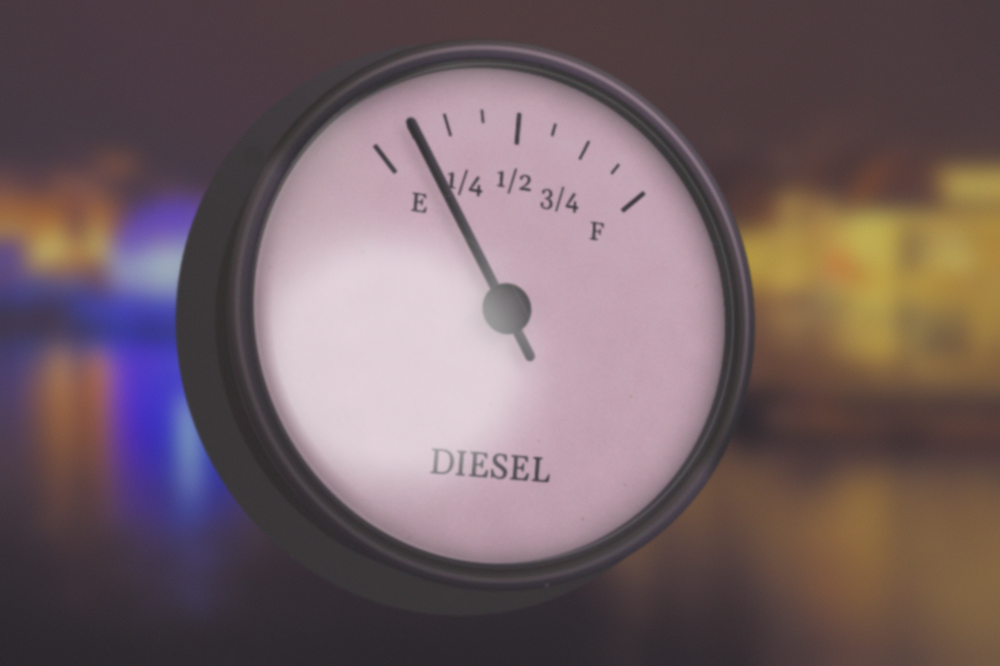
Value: **0.125**
